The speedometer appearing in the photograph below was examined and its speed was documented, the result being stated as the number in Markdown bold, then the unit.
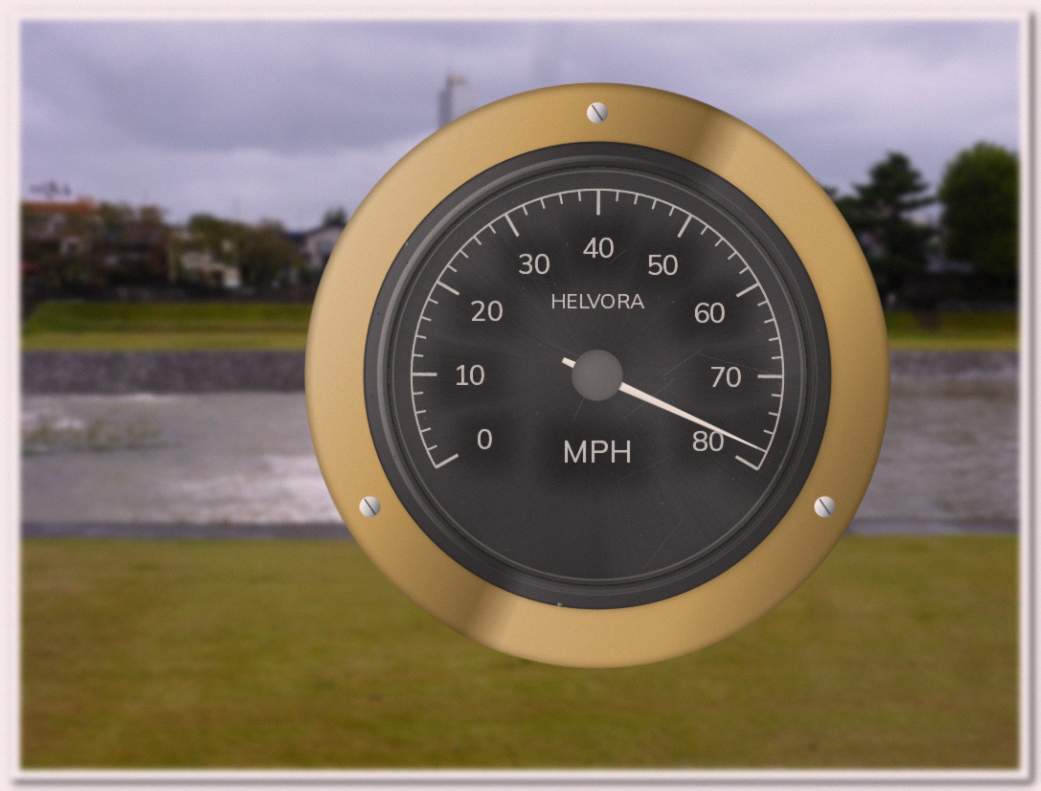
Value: **78** mph
